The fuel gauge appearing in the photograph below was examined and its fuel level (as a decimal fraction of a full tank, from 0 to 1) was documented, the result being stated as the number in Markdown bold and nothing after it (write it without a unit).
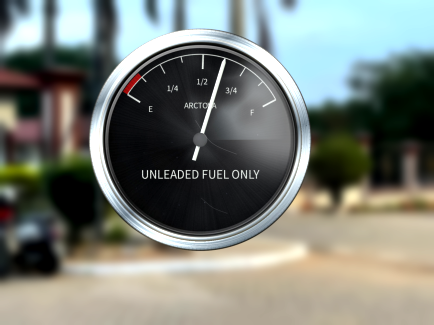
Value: **0.625**
